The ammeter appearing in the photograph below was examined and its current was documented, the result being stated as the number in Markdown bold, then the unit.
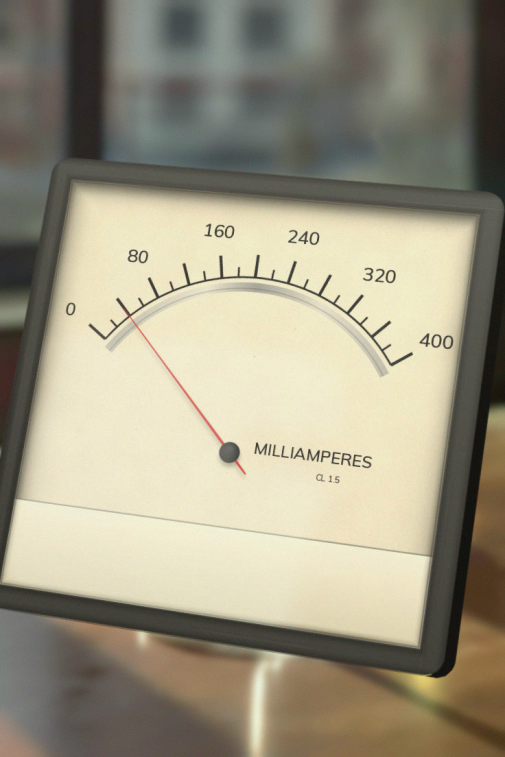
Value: **40** mA
